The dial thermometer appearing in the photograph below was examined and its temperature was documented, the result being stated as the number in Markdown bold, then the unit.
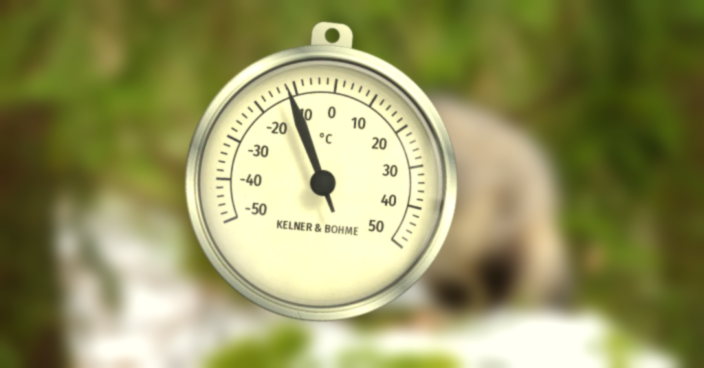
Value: **-12** °C
